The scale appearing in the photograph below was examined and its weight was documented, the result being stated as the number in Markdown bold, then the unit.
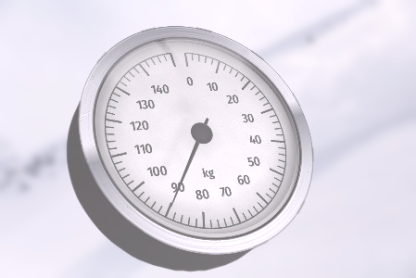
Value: **90** kg
